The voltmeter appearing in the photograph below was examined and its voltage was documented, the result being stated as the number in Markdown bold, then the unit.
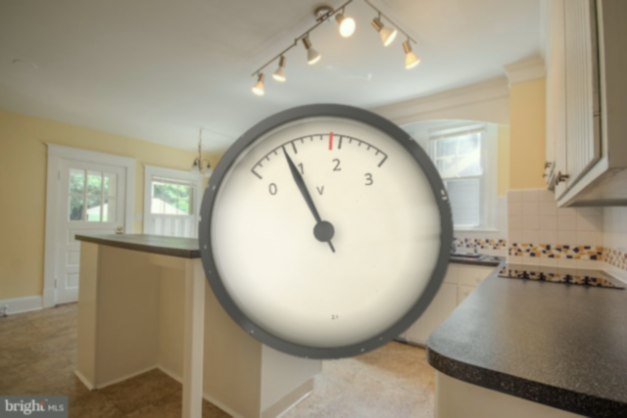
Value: **0.8** V
